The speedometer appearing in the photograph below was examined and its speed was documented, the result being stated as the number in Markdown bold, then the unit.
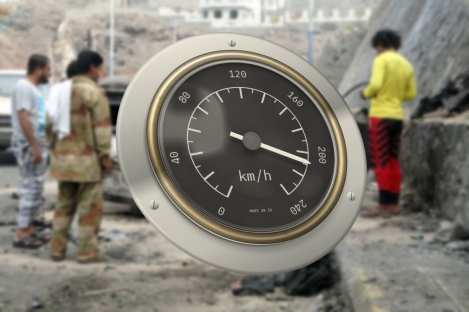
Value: **210** km/h
